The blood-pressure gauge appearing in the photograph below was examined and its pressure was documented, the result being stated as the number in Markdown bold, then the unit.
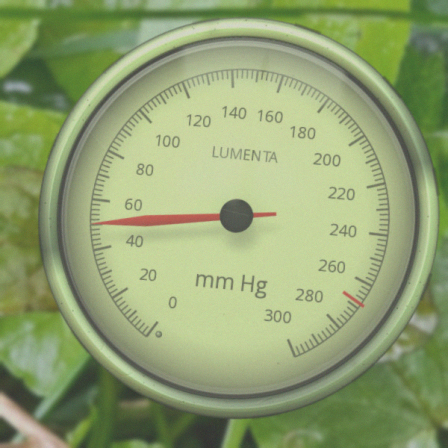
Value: **50** mmHg
